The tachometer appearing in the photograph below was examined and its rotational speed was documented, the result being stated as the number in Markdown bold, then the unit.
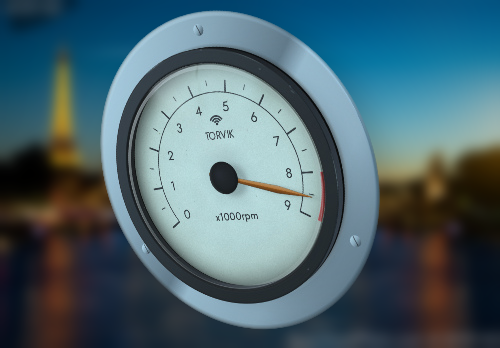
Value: **8500** rpm
